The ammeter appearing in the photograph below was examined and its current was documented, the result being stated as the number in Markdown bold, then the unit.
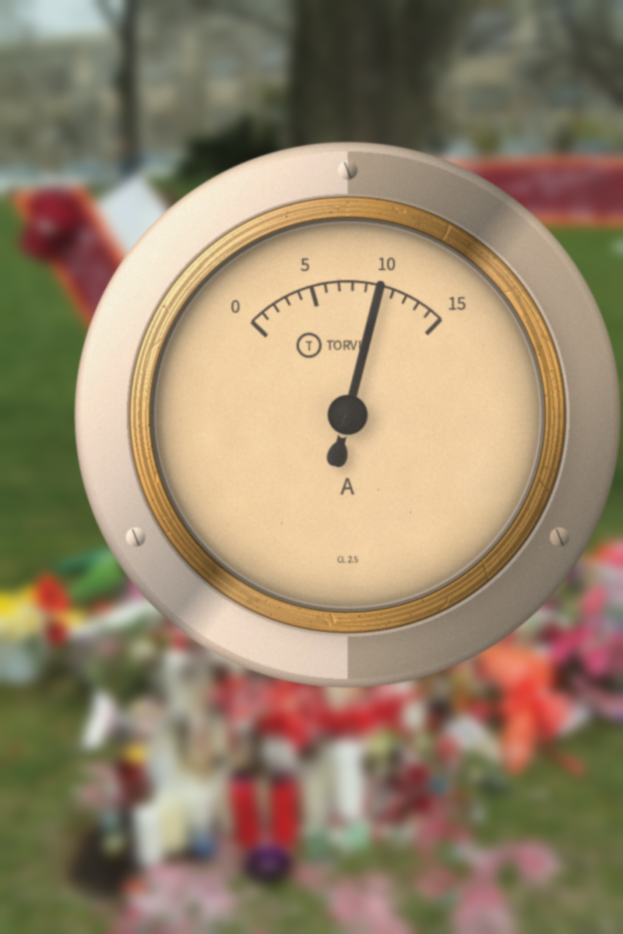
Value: **10** A
